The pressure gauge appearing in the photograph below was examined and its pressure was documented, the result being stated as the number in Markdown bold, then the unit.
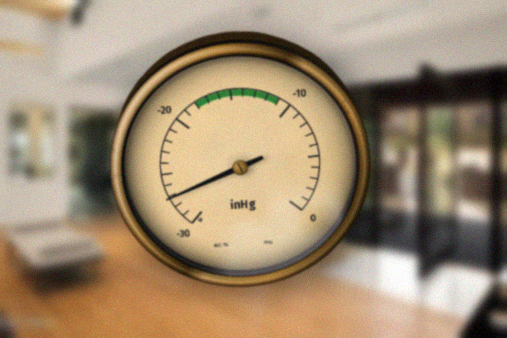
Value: **-27** inHg
